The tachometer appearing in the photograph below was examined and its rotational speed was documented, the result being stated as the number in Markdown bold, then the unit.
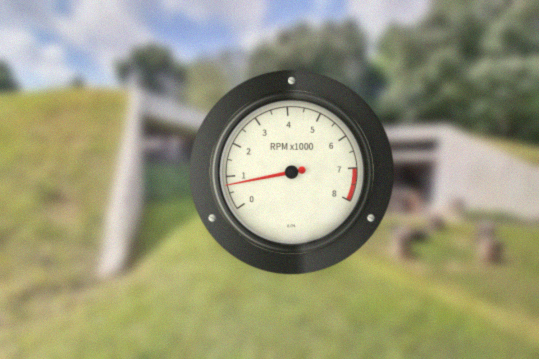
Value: **750** rpm
